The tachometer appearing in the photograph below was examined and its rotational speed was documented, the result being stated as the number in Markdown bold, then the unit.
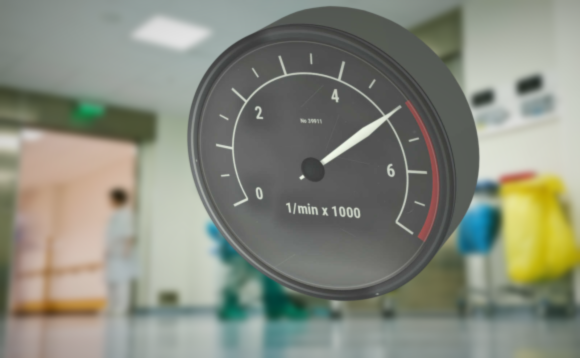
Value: **5000** rpm
